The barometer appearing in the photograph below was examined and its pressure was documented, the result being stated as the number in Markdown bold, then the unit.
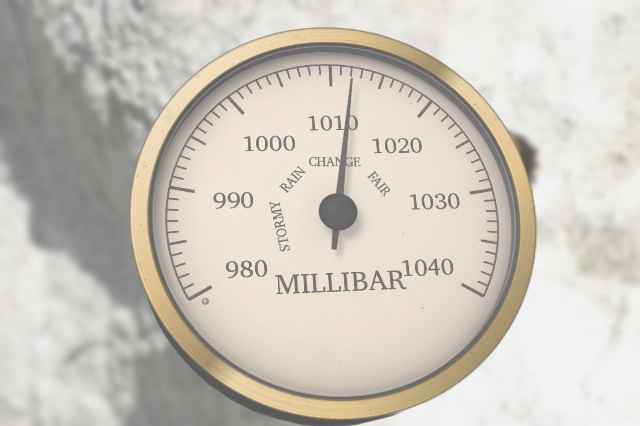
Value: **1012** mbar
